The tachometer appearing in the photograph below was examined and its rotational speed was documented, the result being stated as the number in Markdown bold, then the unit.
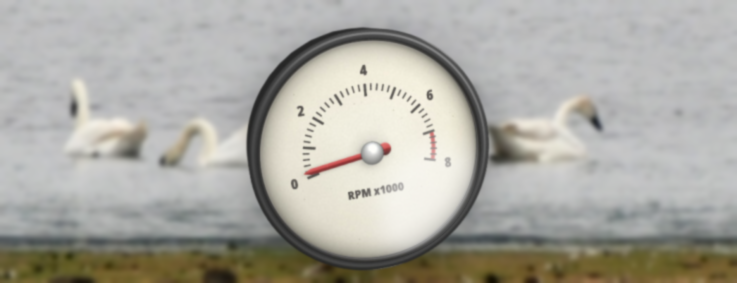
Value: **200** rpm
